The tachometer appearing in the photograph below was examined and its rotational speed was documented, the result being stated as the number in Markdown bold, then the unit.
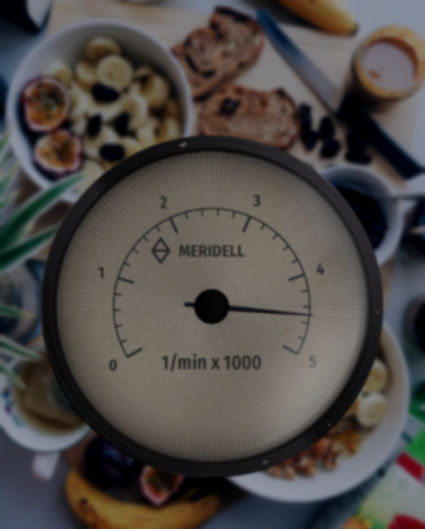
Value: **4500** rpm
